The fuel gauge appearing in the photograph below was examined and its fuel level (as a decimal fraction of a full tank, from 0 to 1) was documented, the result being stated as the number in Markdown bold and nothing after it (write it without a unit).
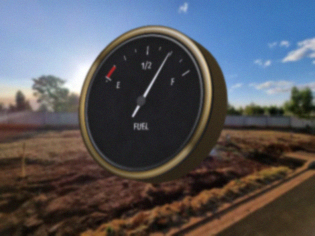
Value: **0.75**
